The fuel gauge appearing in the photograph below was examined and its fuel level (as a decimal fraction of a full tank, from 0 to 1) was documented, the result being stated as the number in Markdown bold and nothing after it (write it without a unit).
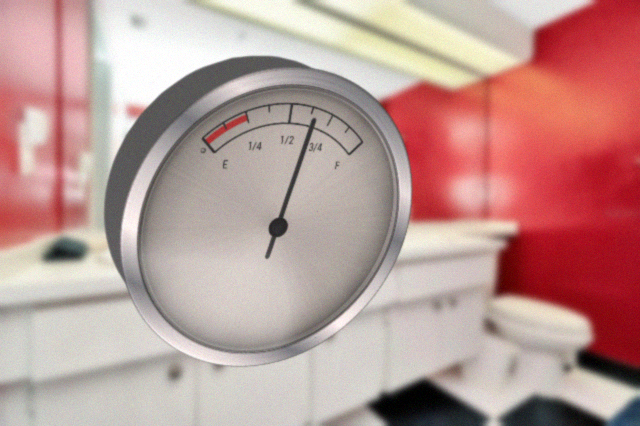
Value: **0.625**
